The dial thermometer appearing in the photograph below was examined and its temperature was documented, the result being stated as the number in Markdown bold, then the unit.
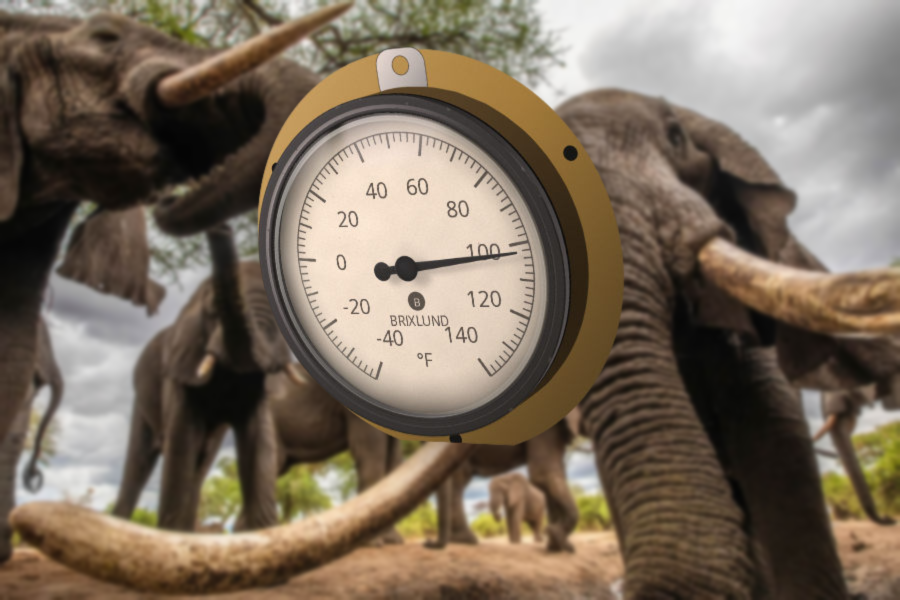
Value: **102** °F
